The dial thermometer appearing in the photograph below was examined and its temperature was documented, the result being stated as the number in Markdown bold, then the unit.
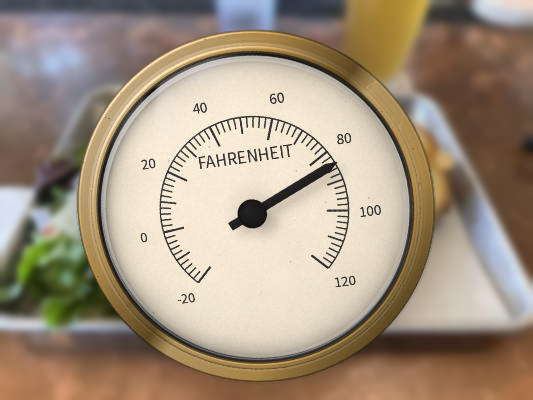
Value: **84** °F
